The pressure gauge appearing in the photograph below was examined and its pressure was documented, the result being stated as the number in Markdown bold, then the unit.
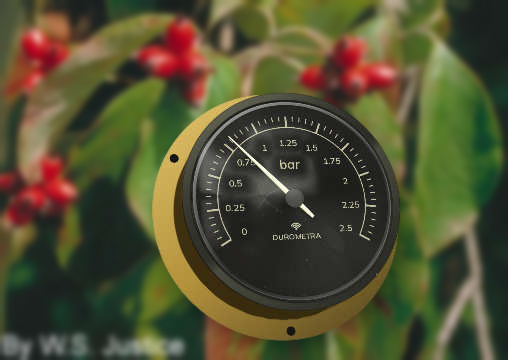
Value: **0.8** bar
